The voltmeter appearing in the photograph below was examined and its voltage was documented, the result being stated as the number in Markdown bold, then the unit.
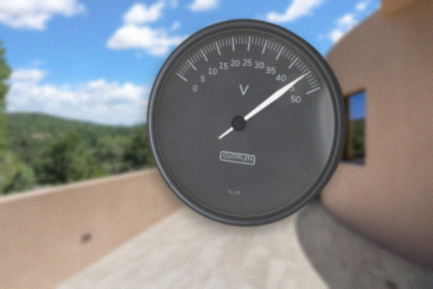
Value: **45** V
